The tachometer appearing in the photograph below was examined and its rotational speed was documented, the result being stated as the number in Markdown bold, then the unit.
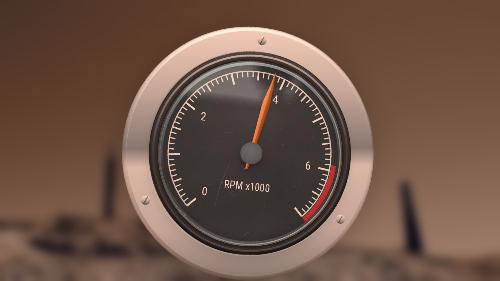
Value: **3800** rpm
